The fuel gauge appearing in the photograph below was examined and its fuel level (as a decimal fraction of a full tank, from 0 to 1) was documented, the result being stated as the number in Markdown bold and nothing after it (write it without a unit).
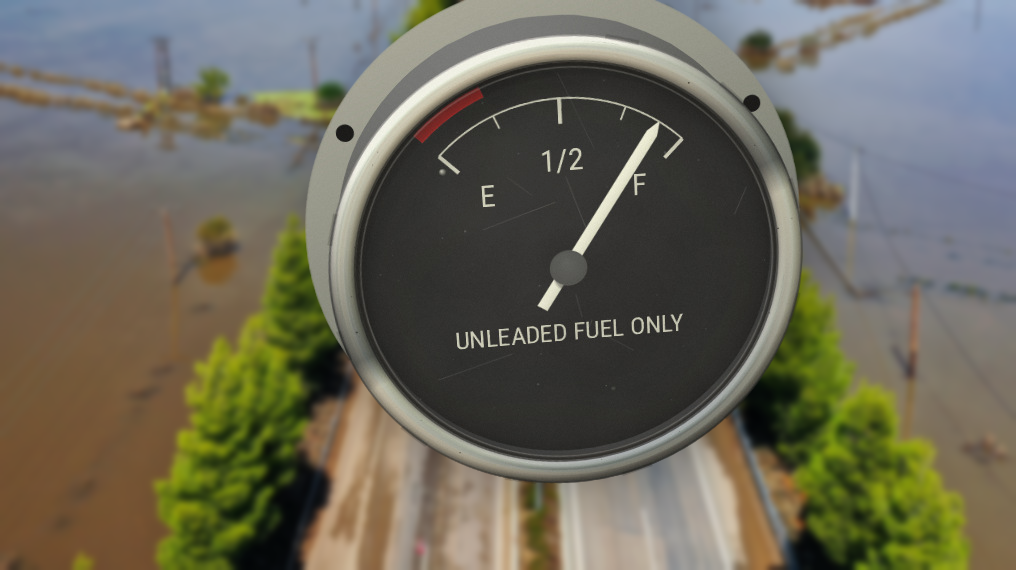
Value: **0.875**
